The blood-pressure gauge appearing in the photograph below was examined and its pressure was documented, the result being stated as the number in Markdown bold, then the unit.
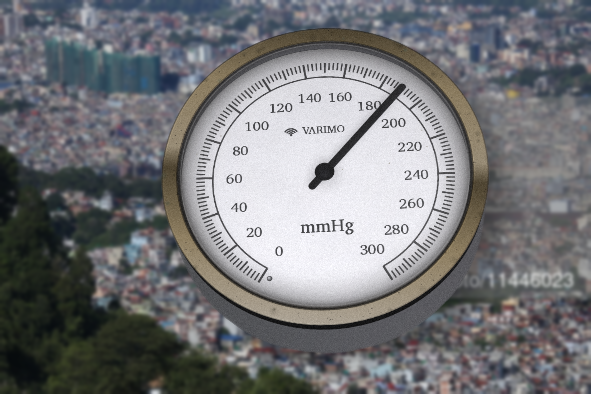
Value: **190** mmHg
